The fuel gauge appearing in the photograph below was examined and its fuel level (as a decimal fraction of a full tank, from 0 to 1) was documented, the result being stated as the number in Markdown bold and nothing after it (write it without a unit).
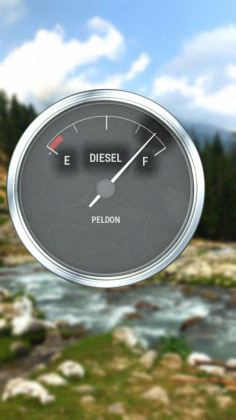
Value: **0.875**
